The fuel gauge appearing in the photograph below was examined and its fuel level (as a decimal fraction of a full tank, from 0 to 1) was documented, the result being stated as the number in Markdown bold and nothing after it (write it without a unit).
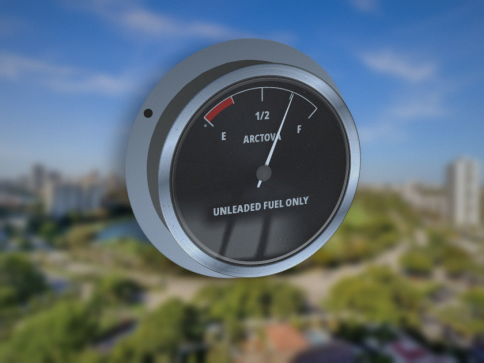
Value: **0.75**
